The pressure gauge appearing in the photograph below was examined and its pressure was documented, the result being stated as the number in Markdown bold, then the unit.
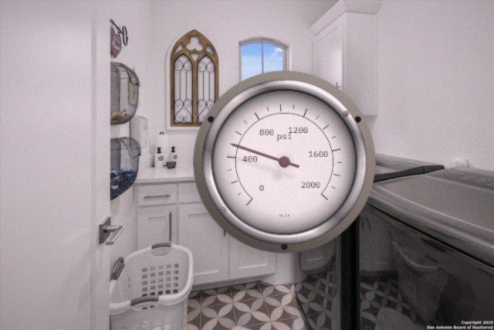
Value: **500** psi
